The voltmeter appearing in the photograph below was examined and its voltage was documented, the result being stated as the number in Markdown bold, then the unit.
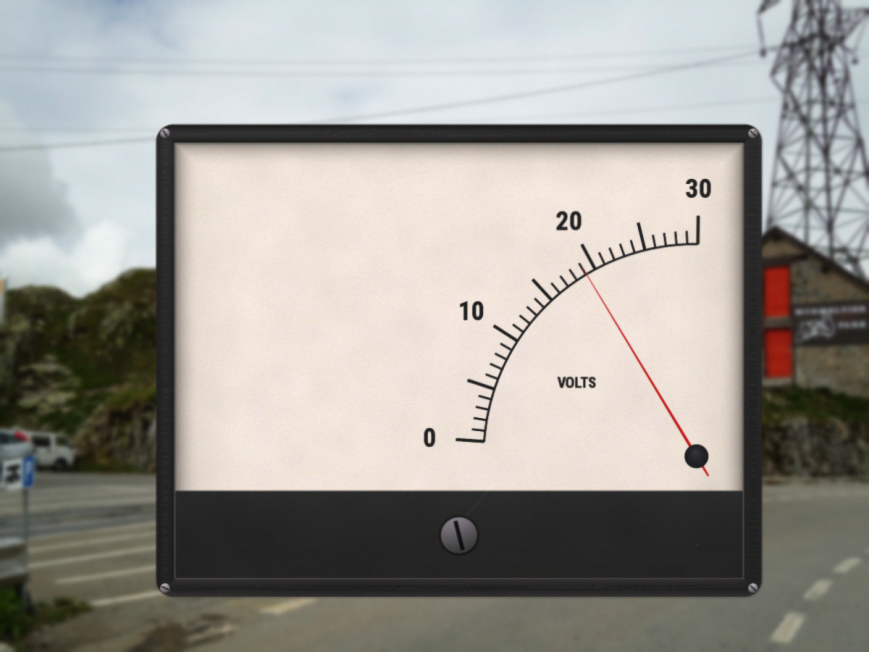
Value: **19** V
